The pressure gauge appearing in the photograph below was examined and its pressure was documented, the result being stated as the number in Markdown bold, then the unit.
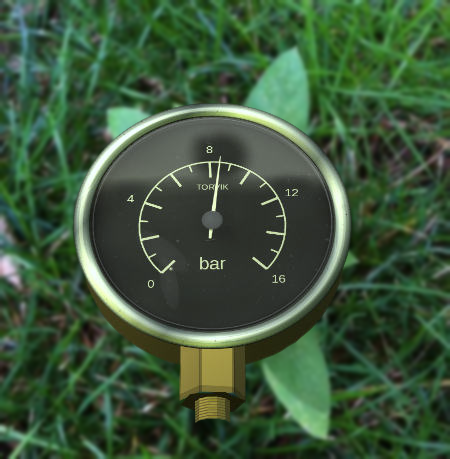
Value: **8.5** bar
